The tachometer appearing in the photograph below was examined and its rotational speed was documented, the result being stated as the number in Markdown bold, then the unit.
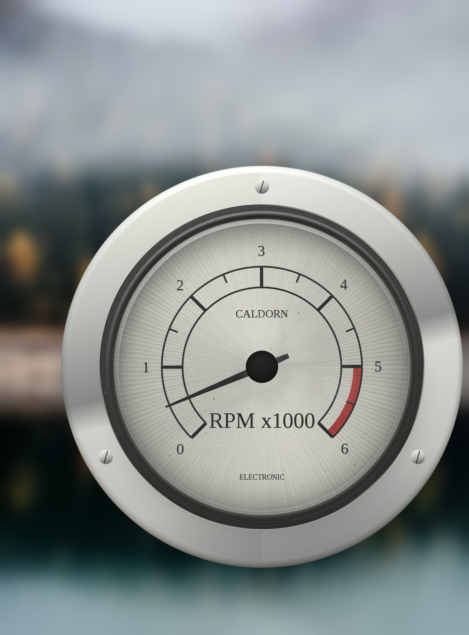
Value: **500** rpm
